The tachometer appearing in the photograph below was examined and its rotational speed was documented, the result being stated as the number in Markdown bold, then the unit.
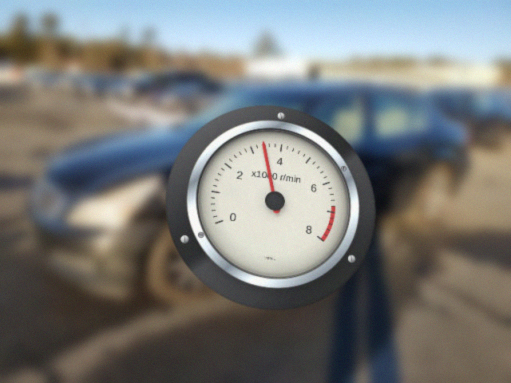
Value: **3400** rpm
